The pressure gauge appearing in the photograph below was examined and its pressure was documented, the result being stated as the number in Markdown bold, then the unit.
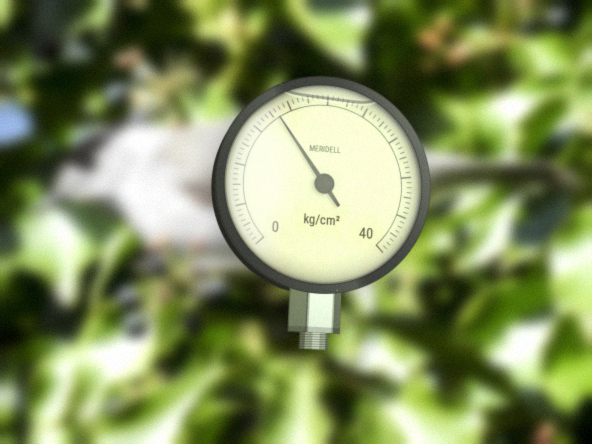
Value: **14.5** kg/cm²
